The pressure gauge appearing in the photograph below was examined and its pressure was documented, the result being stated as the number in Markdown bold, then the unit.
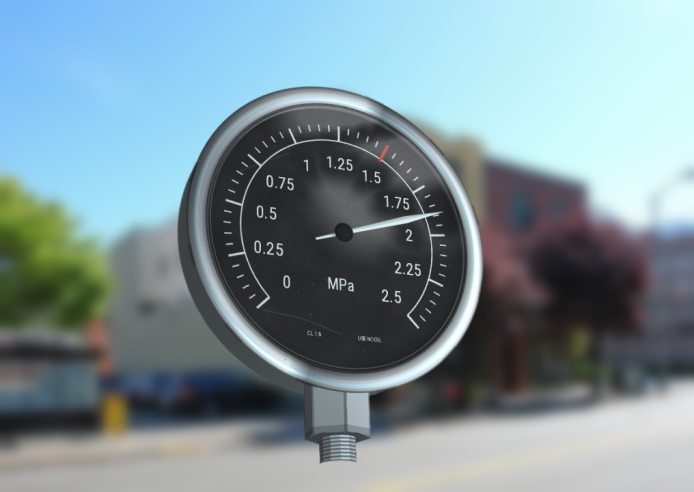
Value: **1.9** MPa
